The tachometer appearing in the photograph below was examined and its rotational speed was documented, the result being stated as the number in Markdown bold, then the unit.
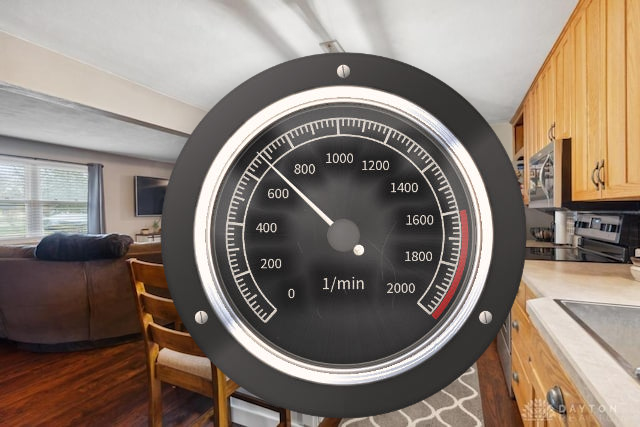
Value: **680** rpm
